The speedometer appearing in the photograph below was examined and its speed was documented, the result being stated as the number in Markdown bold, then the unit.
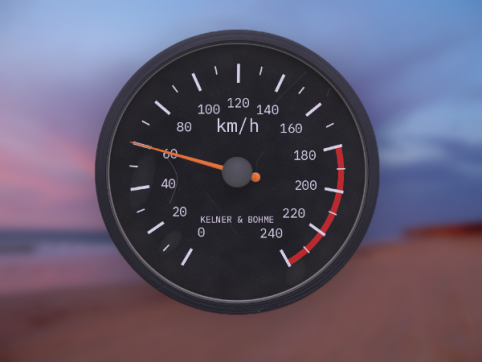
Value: **60** km/h
